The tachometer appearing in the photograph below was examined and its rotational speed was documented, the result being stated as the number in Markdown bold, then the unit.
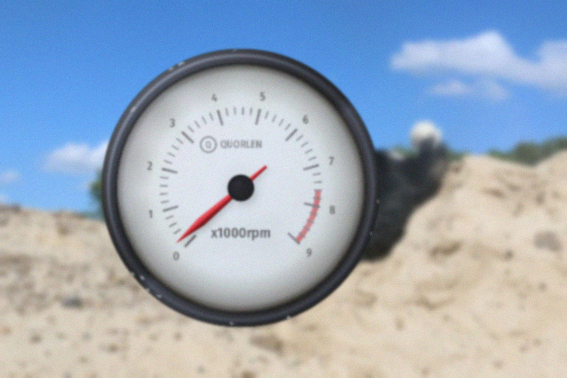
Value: **200** rpm
